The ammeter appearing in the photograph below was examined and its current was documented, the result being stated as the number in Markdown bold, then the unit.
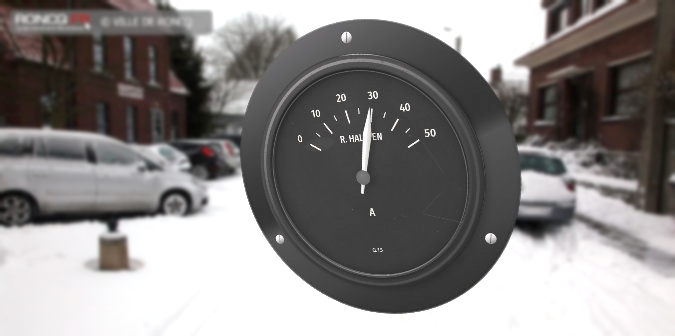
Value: **30** A
